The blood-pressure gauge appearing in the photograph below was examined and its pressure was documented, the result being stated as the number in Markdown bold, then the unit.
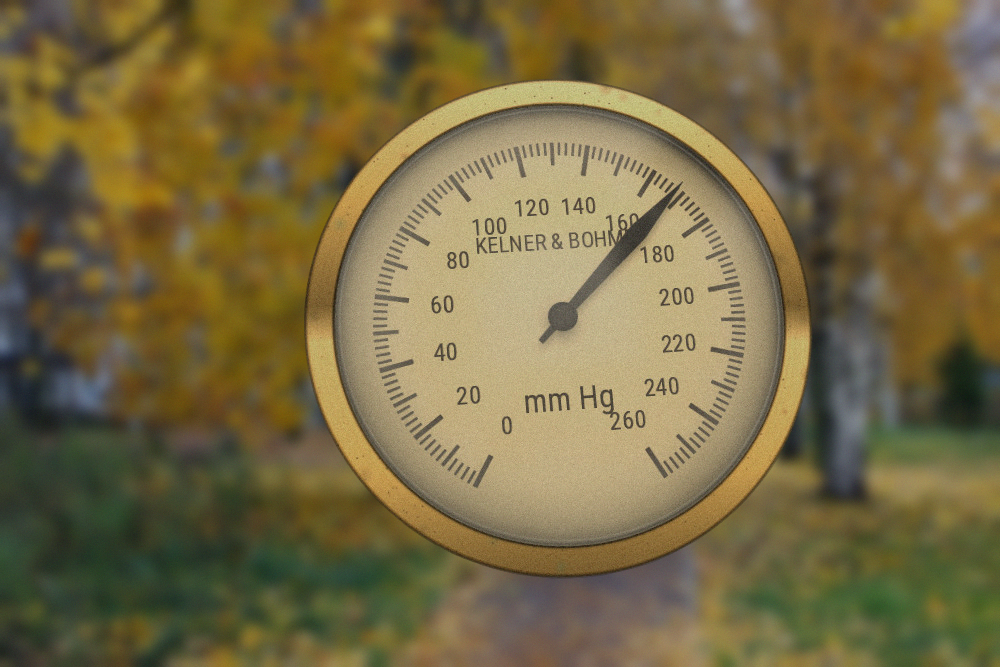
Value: **168** mmHg
